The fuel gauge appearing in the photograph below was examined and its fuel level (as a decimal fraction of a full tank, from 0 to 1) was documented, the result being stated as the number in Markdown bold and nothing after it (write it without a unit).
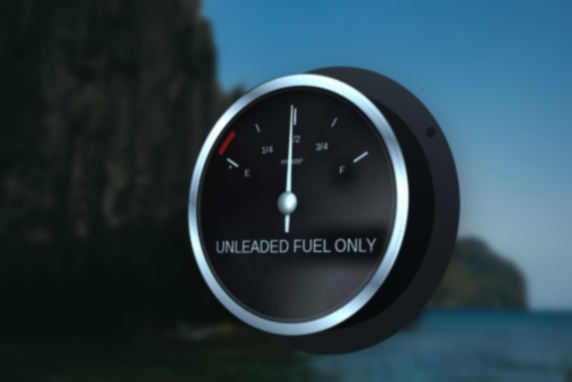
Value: **0.5**
